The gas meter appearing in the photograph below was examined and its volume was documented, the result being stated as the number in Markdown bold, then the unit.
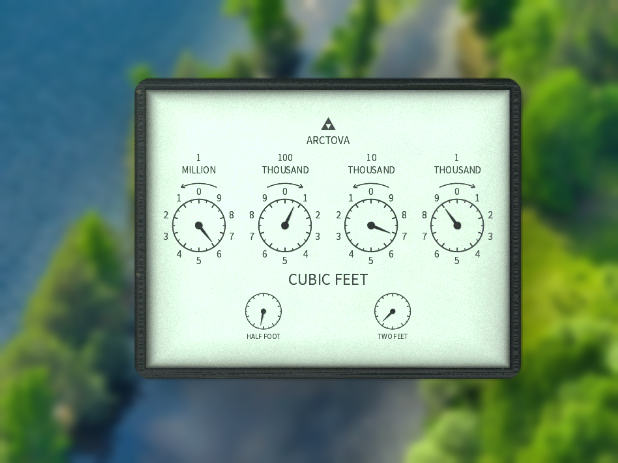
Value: **606900** ft³
